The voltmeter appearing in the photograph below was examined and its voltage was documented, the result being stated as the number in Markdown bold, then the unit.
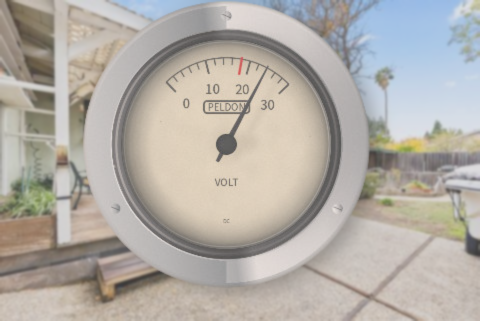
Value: **24** V
